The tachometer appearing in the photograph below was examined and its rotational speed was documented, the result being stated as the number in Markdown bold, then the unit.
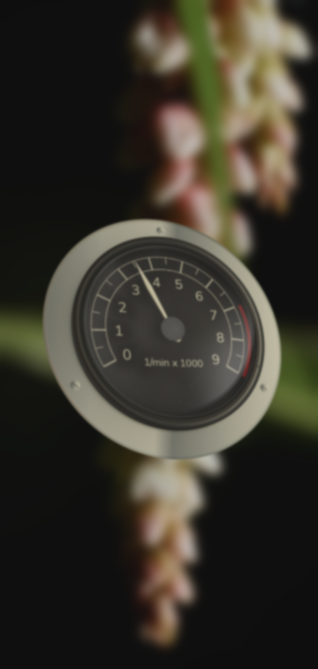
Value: **3500** rpm
